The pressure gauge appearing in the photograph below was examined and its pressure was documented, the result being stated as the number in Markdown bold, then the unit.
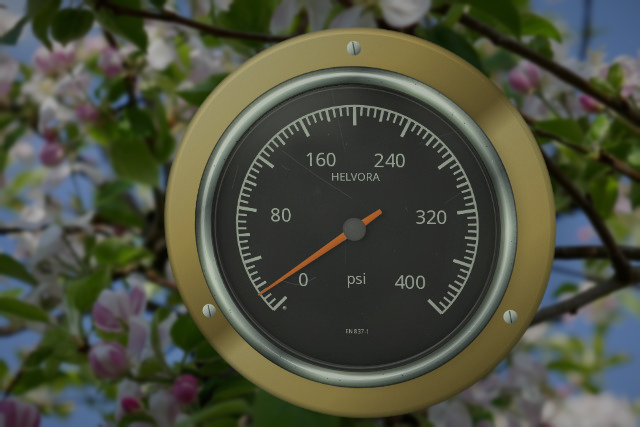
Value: **15** psi
